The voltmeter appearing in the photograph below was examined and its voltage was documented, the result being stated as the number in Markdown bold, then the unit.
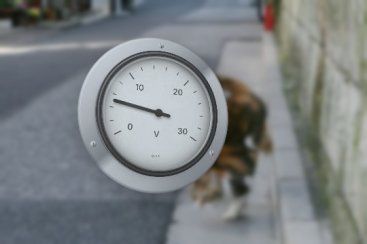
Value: **5** V
